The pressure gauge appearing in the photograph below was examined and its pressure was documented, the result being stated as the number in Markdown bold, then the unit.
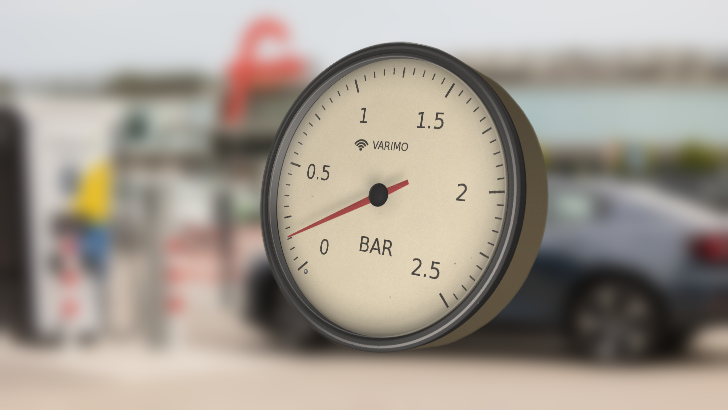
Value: **0.15** bar
